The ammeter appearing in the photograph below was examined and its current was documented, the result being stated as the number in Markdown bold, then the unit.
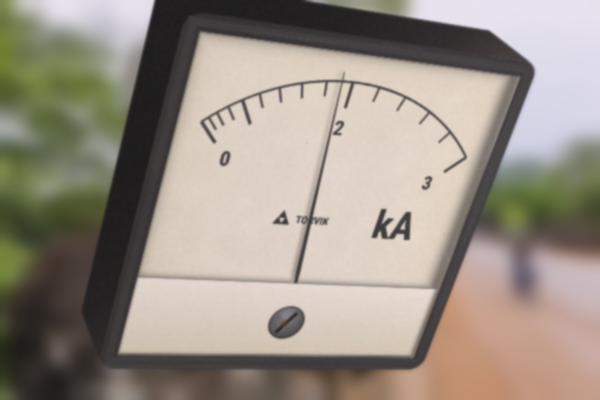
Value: **1.9** kA
